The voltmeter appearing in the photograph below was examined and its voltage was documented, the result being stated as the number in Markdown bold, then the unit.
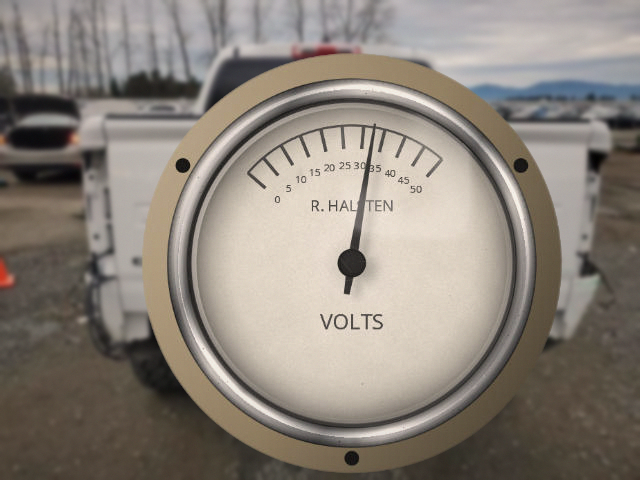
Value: **32.5** V
